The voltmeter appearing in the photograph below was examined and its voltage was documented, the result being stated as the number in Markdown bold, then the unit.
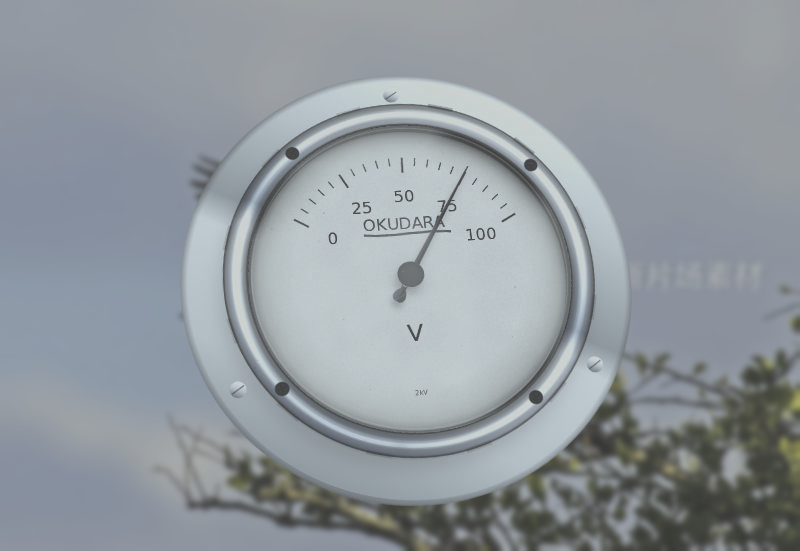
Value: **75** V
